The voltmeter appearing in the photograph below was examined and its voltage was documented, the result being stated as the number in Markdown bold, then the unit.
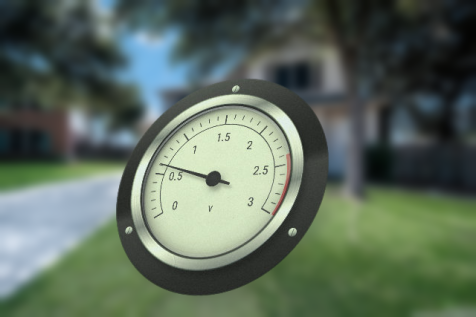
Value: **0.6** V
